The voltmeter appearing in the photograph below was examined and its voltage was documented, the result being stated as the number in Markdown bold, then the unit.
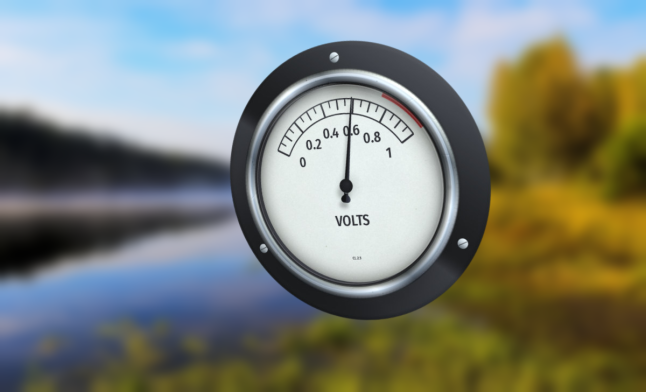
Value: **0.6** V
